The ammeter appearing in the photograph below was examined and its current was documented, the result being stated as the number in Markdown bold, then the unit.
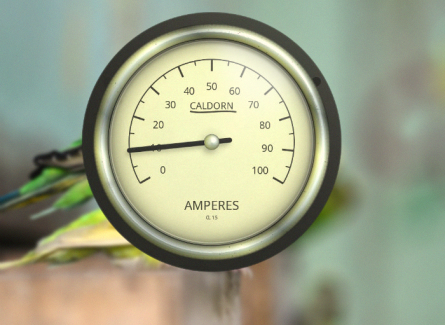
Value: **10** A
